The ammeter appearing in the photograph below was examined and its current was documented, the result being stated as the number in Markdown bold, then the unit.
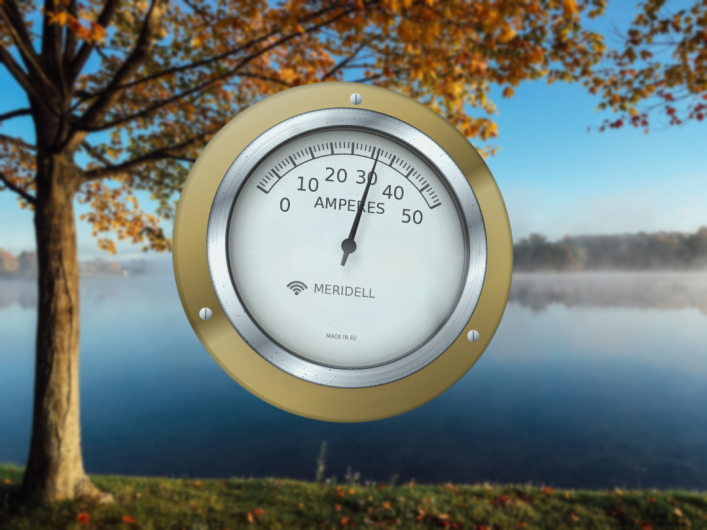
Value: **31** A
